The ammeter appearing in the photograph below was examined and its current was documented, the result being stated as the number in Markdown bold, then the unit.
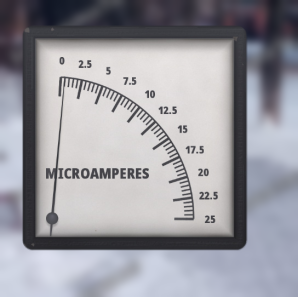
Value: **0.5** µA
